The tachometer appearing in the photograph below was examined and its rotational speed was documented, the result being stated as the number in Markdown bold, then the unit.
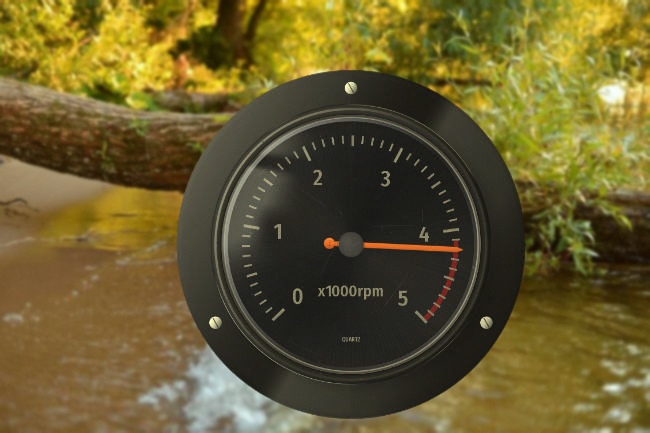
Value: **4200** rpm
